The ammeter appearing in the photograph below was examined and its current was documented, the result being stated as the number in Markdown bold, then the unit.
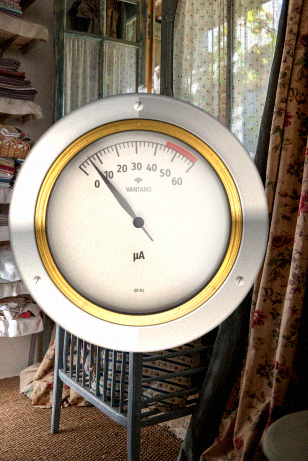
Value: **6** µA
